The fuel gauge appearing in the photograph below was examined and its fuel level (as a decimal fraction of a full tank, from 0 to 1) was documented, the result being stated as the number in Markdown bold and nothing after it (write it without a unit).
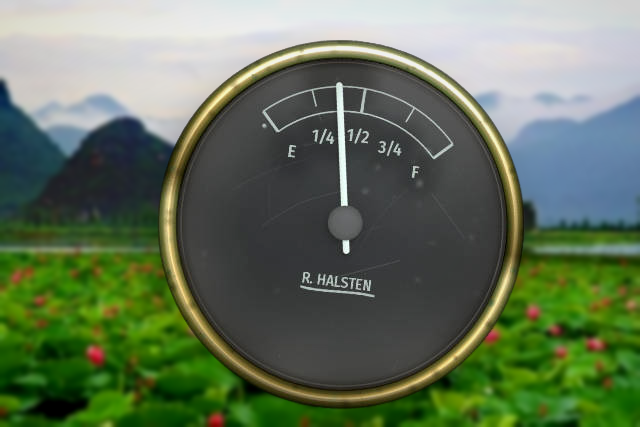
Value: **0.375**
